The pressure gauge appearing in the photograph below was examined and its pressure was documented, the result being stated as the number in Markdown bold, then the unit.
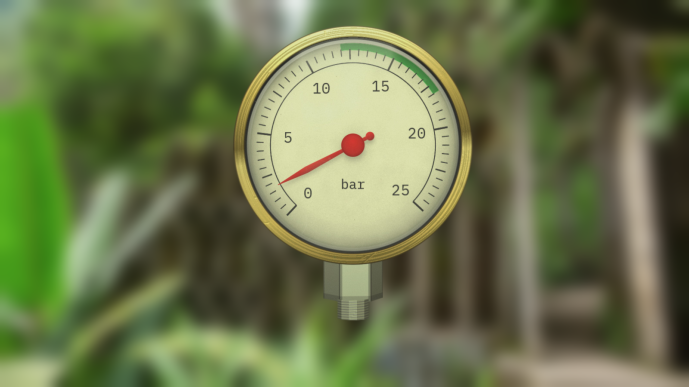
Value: **1.75** bar
